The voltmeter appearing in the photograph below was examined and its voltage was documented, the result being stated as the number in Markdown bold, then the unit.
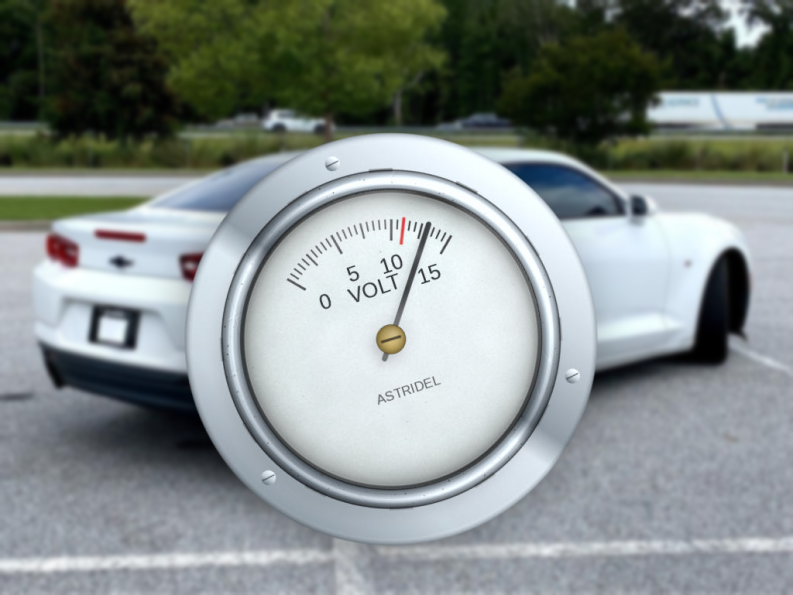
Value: **13** V
